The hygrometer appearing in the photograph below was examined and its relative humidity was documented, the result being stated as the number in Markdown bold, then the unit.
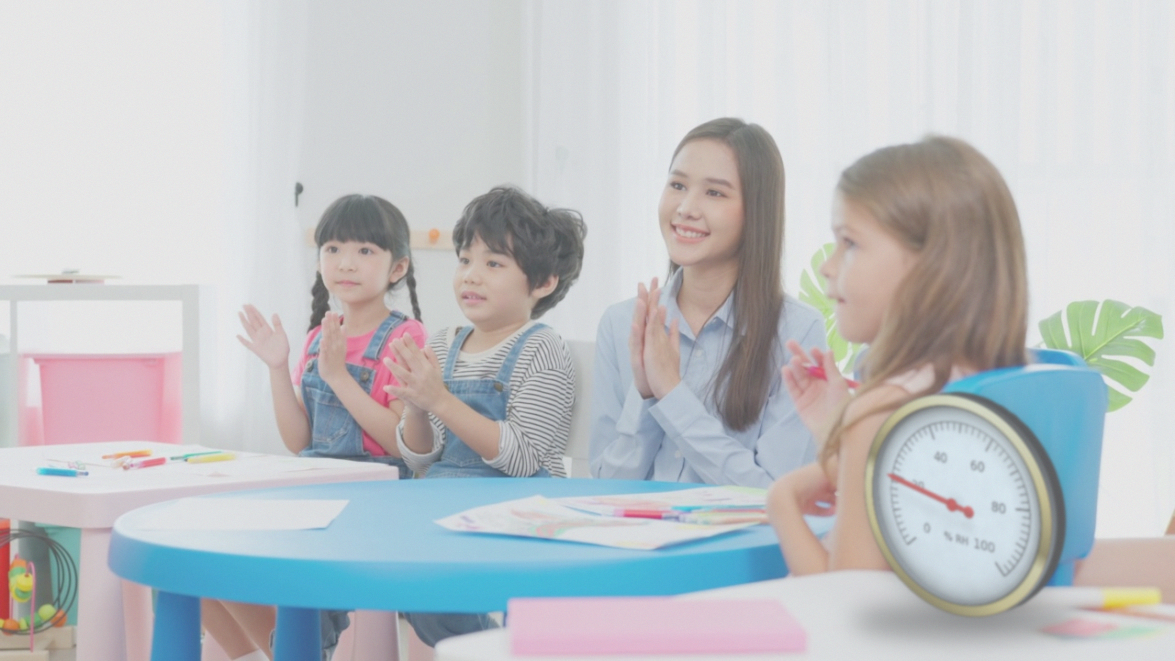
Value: **20** %
